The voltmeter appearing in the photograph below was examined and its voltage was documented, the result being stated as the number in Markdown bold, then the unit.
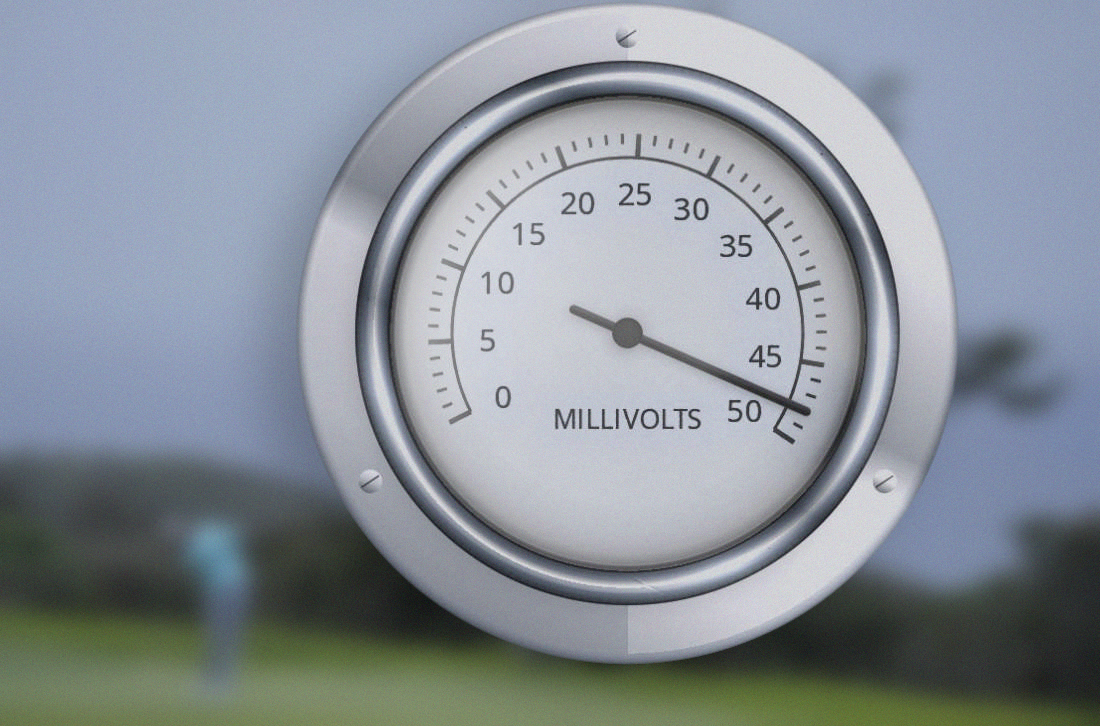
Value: **48** mV
